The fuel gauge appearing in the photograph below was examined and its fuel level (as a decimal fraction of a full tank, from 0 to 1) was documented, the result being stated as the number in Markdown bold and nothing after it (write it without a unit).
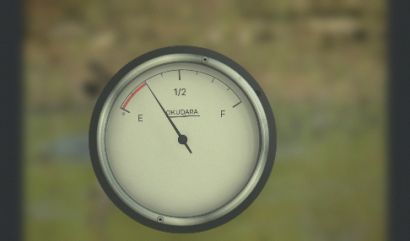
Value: **0.25**
